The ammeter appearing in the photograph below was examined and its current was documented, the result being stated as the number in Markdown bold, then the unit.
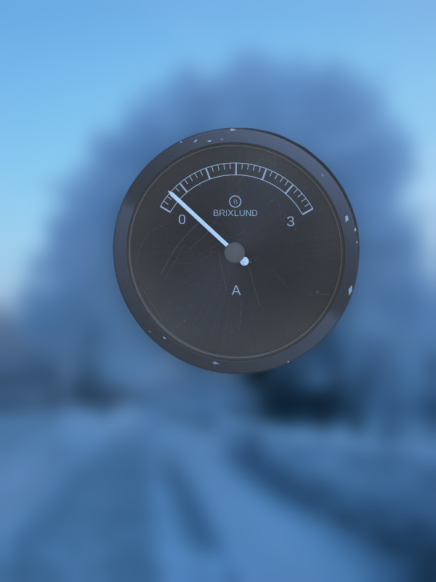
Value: **0.3** A
